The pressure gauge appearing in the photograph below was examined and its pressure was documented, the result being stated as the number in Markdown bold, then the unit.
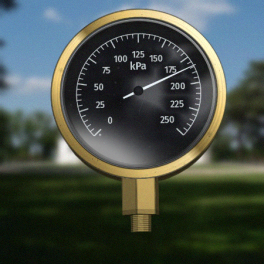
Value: **185** kPa
